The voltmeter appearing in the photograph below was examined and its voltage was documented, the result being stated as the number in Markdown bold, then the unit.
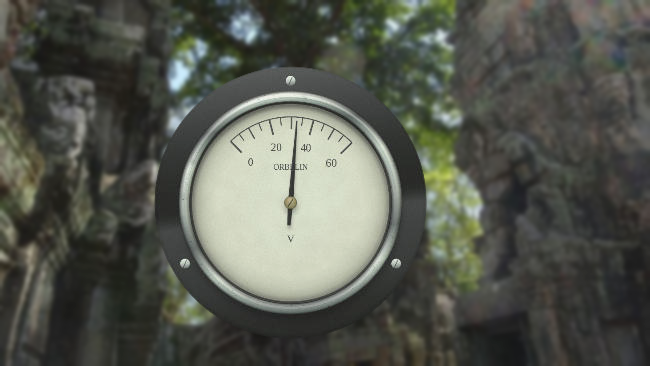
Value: **32.5** V
